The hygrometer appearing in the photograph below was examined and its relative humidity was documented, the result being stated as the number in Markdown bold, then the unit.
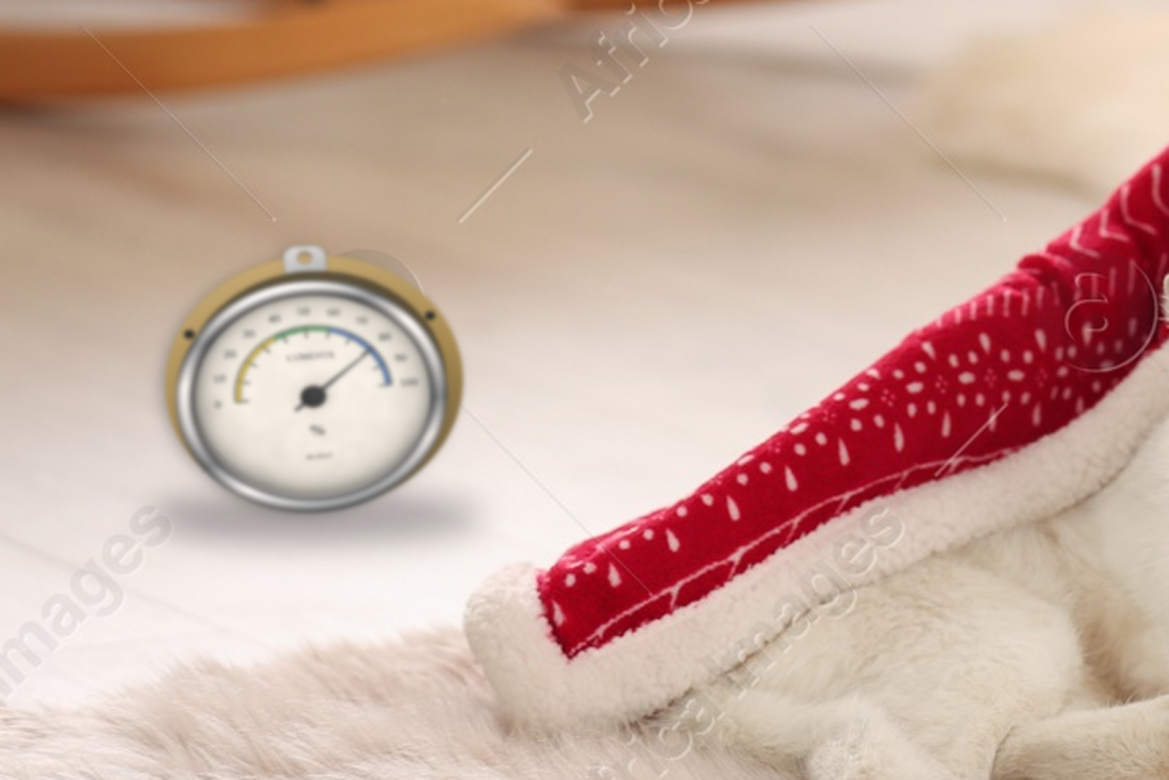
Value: **80** %
